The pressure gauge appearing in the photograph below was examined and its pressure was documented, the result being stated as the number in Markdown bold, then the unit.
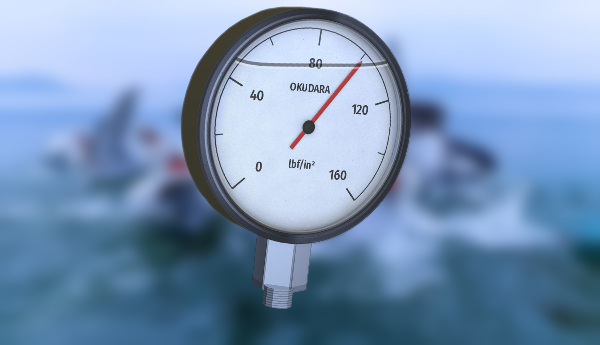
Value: **100** psi
